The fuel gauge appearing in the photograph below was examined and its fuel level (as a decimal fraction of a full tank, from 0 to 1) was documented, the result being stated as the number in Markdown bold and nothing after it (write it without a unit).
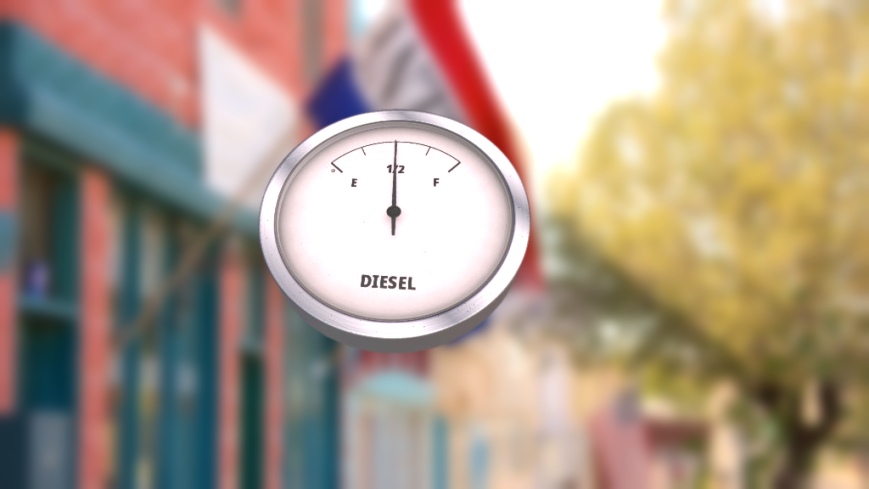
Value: **0.5**
